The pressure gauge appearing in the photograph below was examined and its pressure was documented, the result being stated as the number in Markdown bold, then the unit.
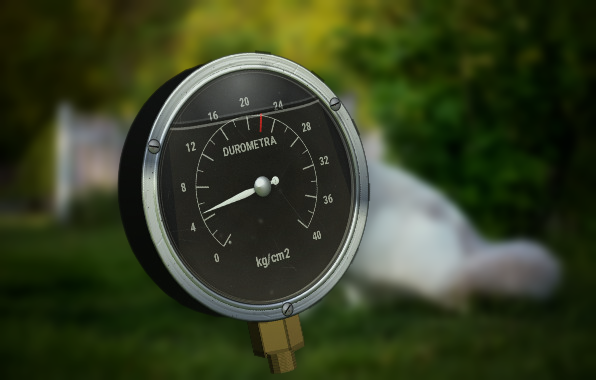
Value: **5** kg/cm²
